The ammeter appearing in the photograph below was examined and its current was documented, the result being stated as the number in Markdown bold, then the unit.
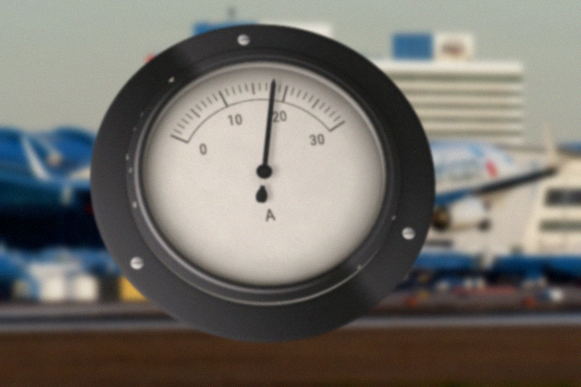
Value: **18** A
